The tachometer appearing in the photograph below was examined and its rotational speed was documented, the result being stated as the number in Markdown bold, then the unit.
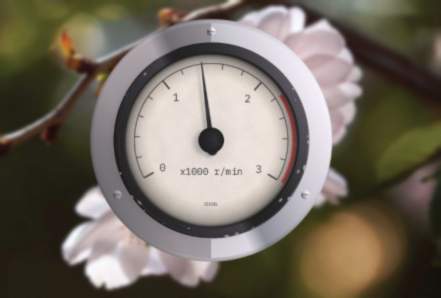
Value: **1400** rpm
